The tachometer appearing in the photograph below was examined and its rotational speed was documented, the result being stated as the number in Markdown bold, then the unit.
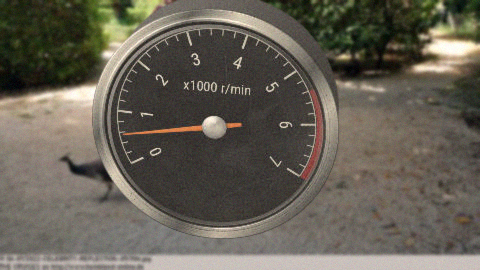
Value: **600** rpm
